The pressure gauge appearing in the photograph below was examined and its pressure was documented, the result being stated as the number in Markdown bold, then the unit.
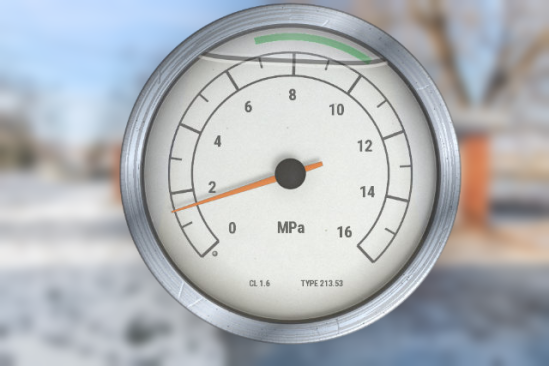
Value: **1.5** MPa
